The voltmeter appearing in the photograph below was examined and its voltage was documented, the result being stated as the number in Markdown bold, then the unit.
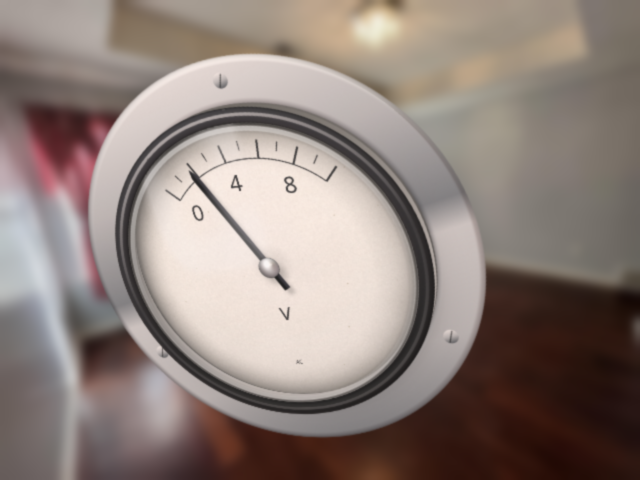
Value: **2** V
